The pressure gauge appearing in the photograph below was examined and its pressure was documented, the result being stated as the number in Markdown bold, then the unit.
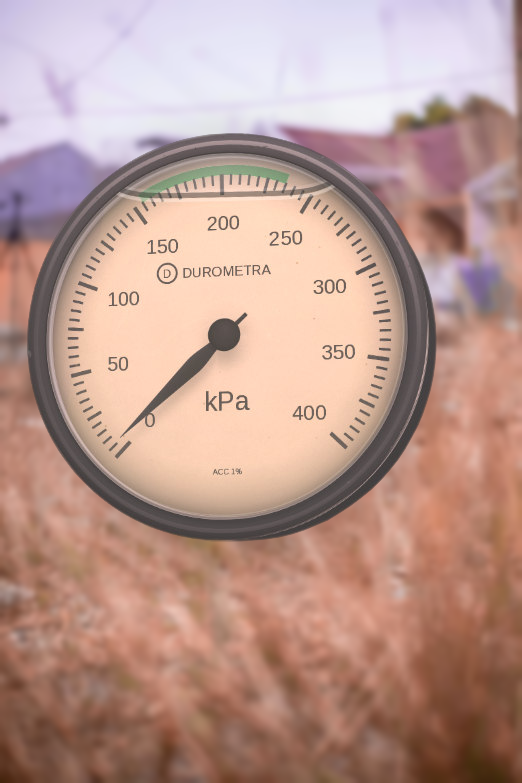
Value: **5** kPa
